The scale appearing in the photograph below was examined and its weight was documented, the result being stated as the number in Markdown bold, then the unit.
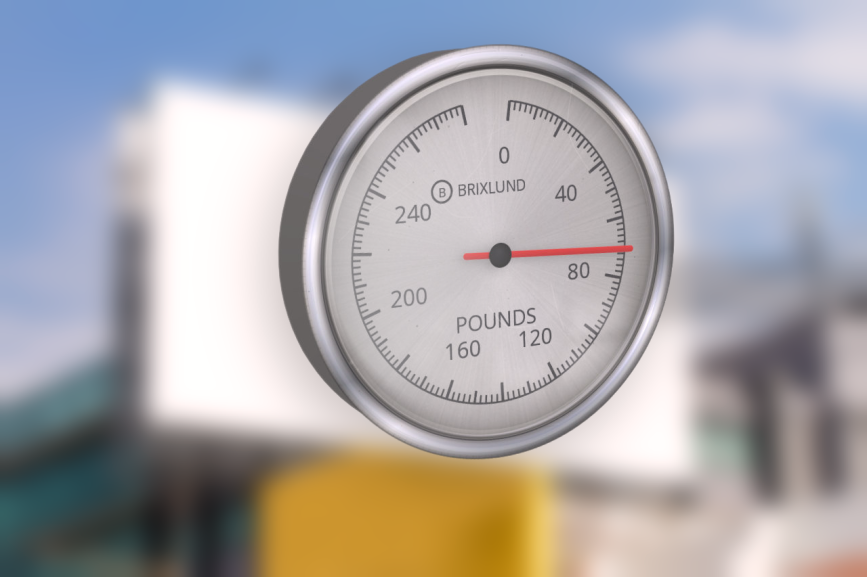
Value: **70** lb
